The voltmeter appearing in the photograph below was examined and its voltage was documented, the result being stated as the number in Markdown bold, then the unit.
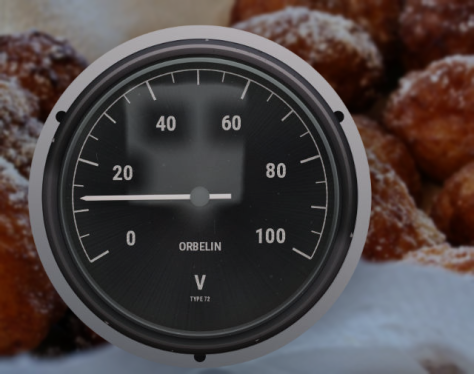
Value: **12.5** V
